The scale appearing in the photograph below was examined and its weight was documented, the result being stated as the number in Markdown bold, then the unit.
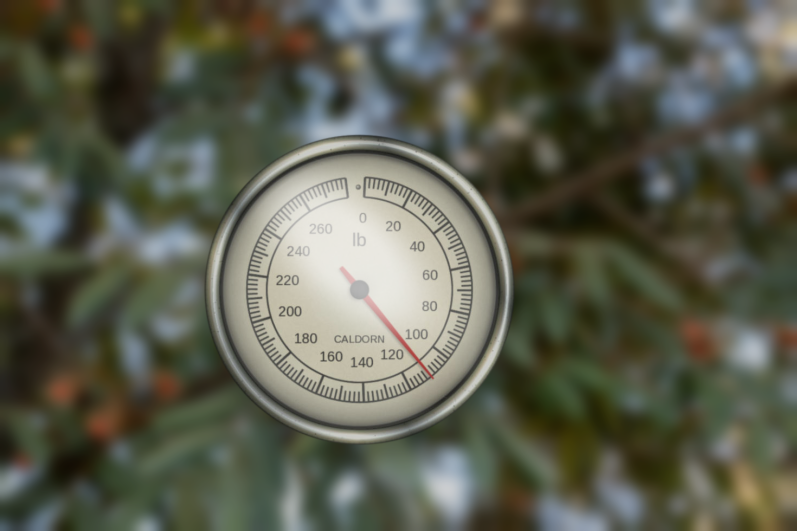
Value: **110** lb
